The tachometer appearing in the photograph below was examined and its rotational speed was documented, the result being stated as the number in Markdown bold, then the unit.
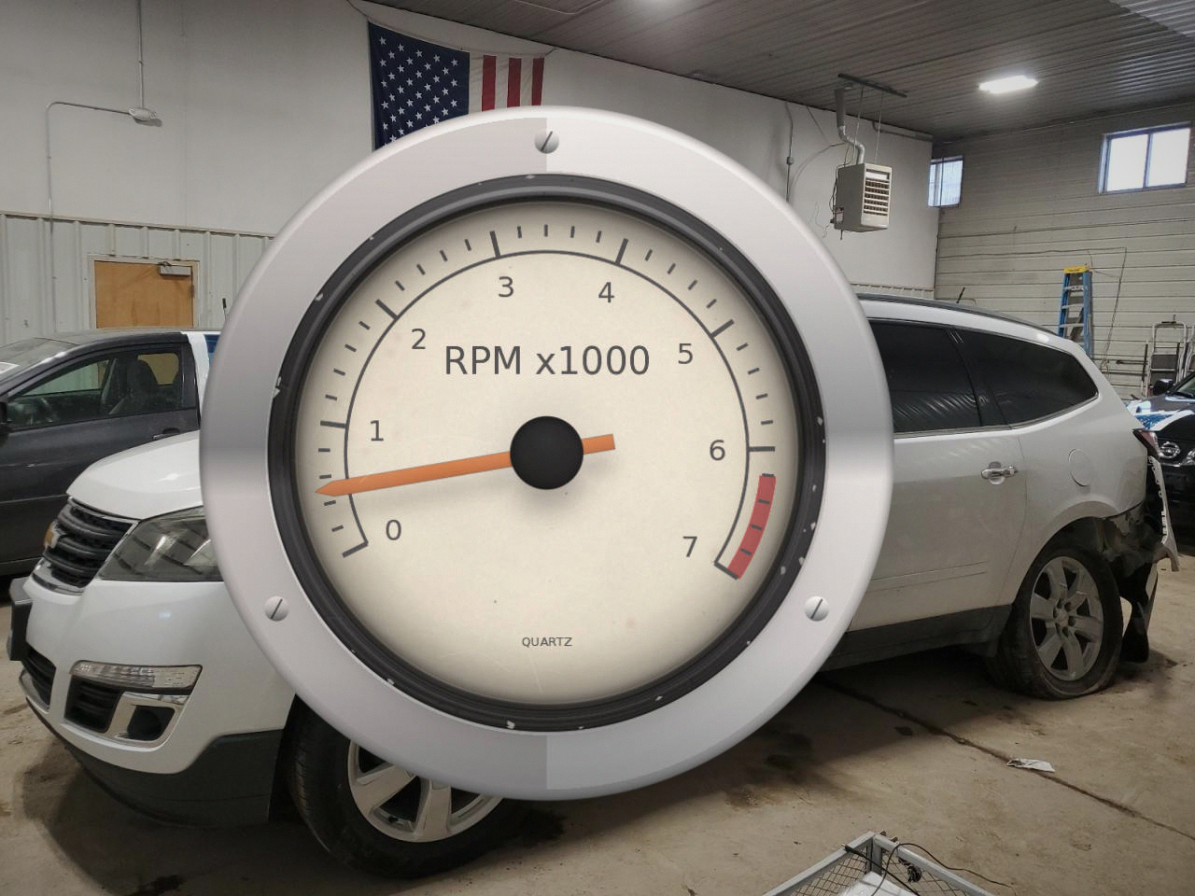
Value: **500** rpm
